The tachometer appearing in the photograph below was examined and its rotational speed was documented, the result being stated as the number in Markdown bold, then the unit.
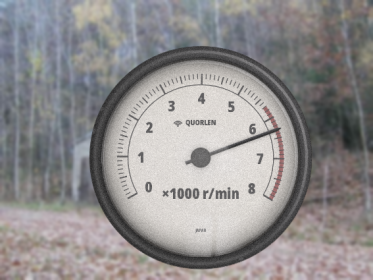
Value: **6300** rpm
